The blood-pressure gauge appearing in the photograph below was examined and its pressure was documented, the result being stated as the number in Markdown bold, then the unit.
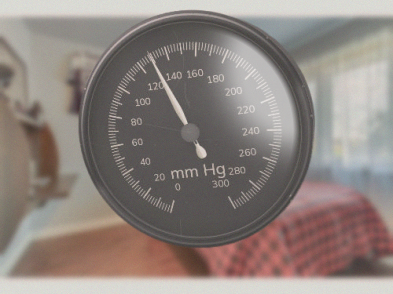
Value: **130** mmHg
